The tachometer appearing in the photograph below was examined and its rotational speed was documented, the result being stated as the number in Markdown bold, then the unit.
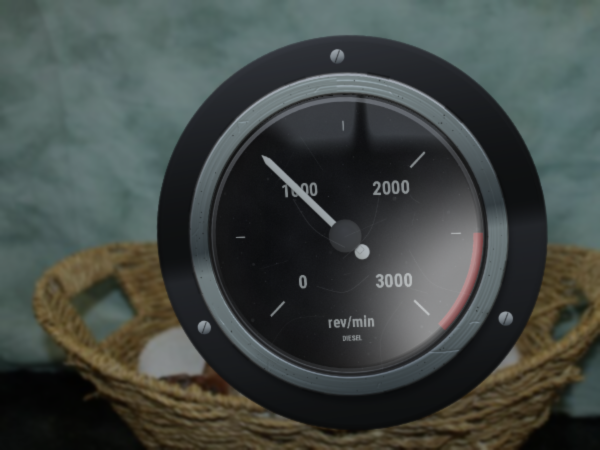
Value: **1000** rpm
